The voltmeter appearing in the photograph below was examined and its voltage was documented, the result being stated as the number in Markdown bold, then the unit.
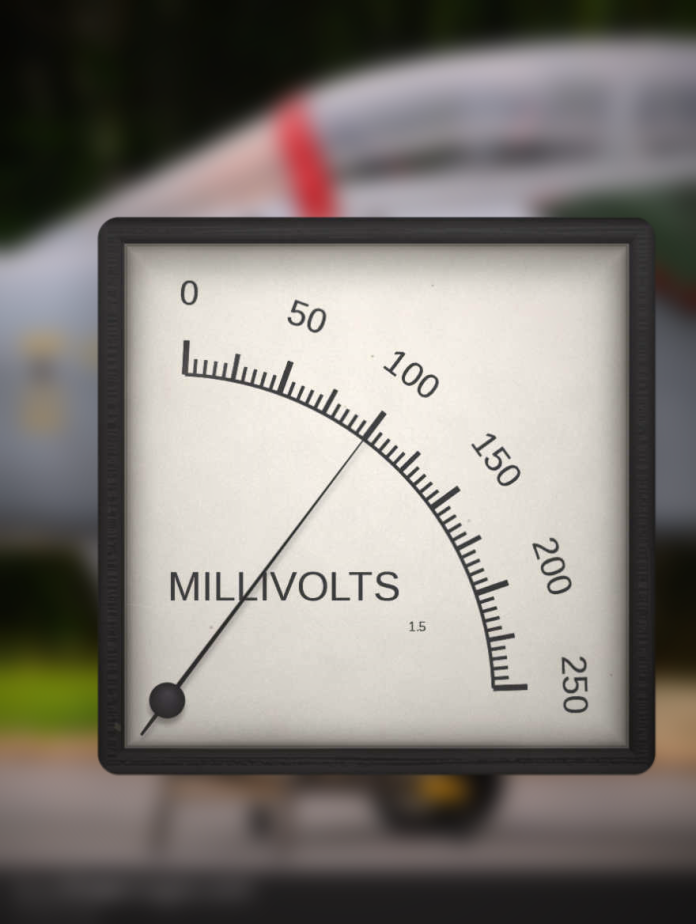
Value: **100** mV
